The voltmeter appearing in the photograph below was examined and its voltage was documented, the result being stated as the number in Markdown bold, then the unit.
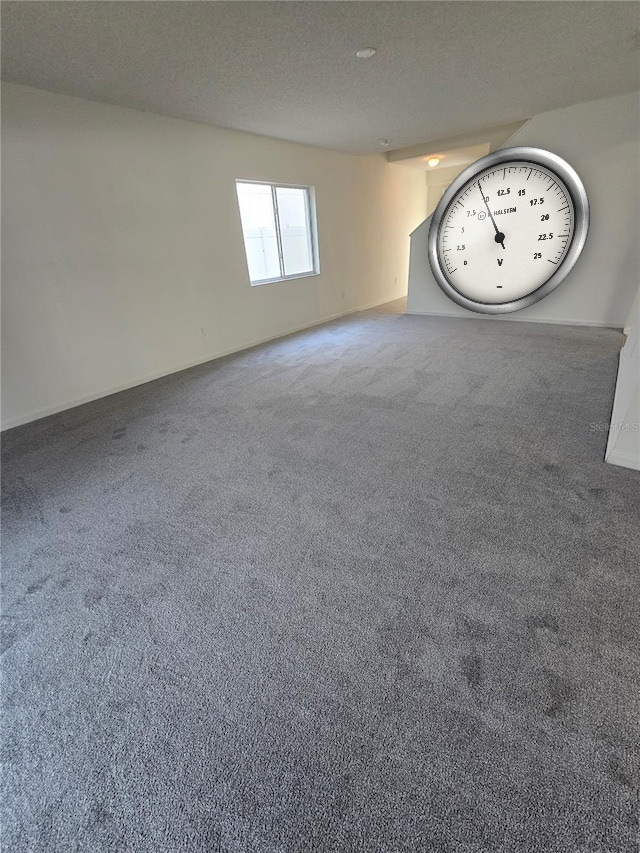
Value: **10** V
